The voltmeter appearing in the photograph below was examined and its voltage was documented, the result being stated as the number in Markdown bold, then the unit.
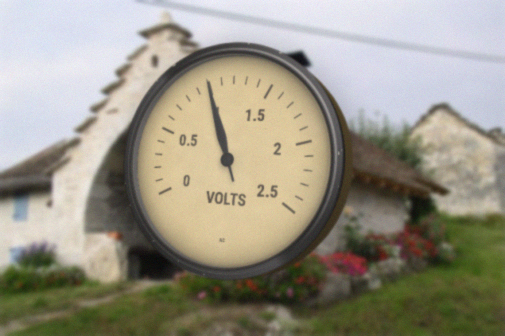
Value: **1** V
